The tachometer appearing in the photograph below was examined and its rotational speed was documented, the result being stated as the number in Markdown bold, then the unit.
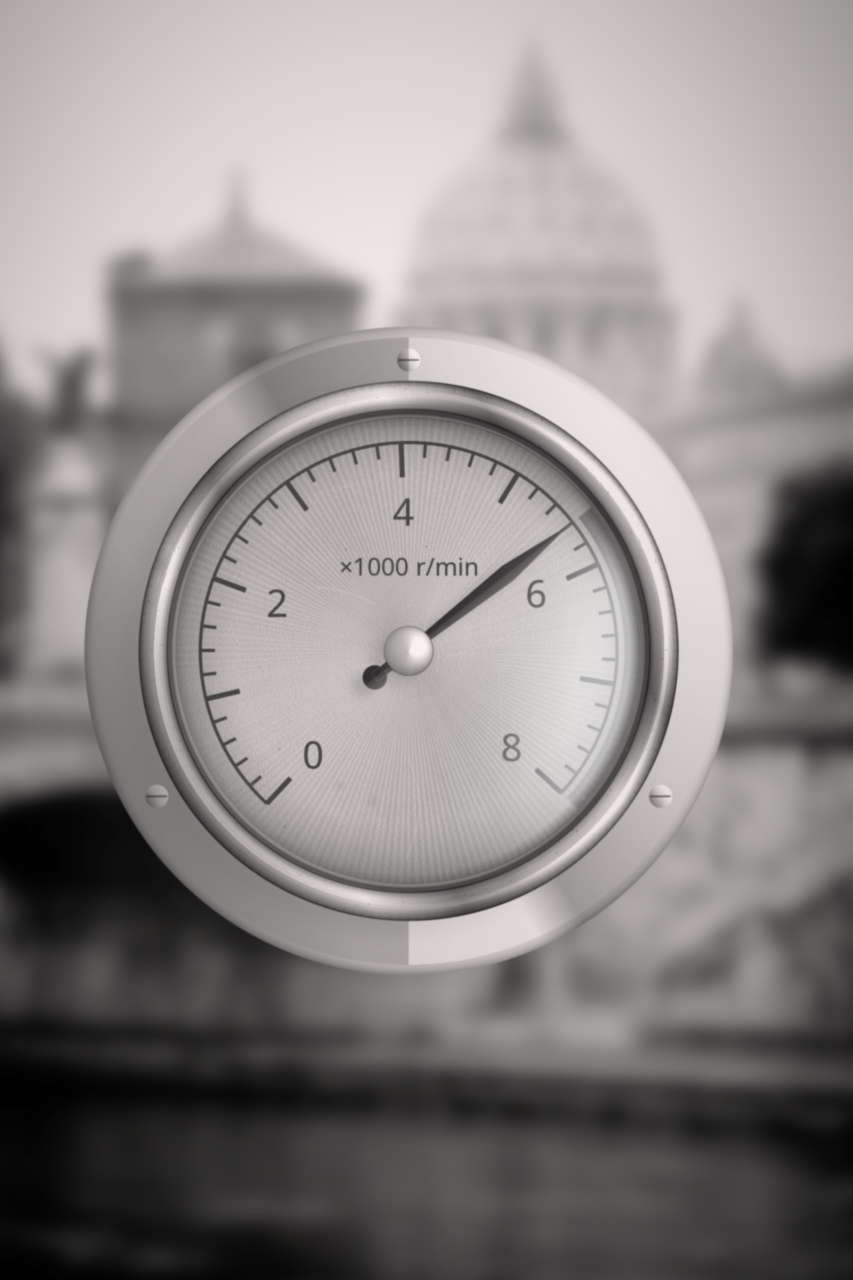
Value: **5600** rpm
